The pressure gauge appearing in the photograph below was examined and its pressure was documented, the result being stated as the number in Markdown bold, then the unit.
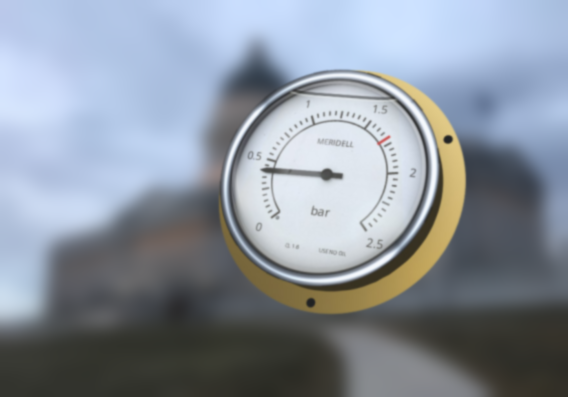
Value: **0.4** bar
